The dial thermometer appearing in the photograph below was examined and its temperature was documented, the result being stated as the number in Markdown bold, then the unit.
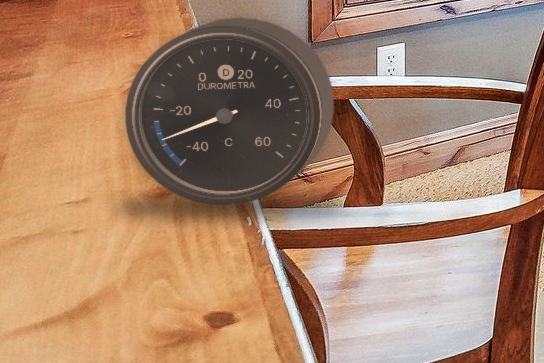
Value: **-30** °C
